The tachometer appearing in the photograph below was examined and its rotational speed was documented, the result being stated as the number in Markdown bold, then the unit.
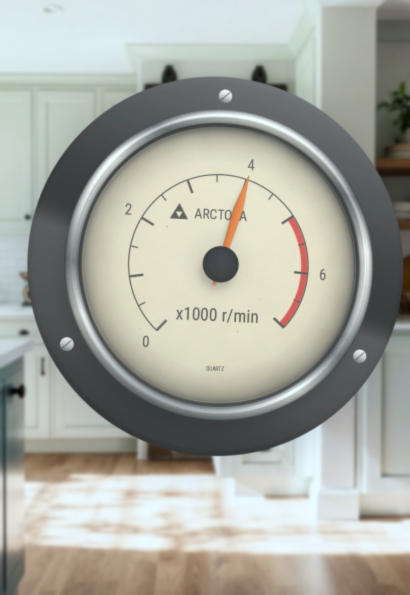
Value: **4000** rpm
